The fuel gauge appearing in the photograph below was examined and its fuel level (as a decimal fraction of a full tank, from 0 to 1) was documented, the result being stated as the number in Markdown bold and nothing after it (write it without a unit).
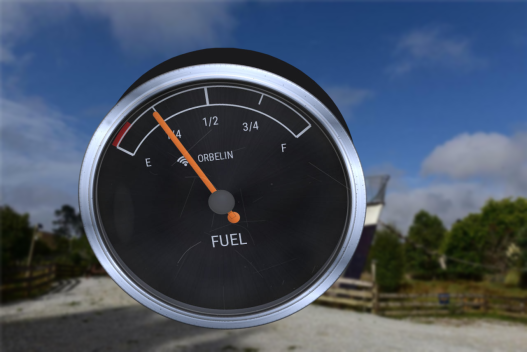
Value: **0.25**
